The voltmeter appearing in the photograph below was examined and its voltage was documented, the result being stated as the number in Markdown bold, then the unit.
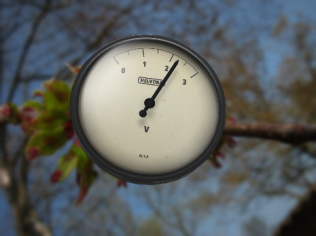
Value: **2.25** V
